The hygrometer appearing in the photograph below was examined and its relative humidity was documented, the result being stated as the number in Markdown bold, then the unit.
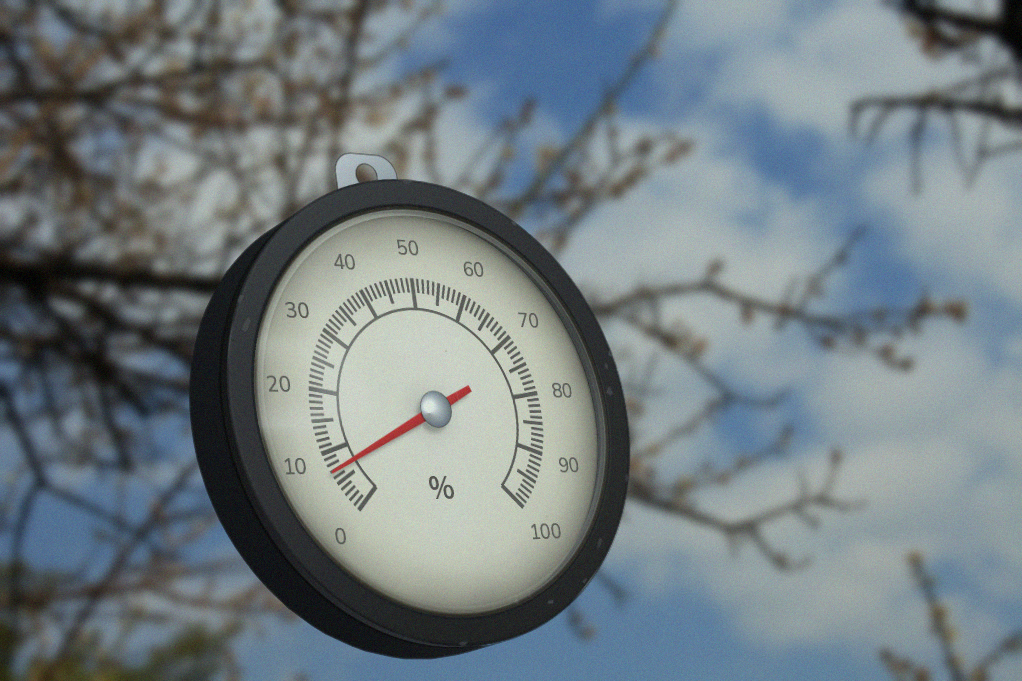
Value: **7** %
